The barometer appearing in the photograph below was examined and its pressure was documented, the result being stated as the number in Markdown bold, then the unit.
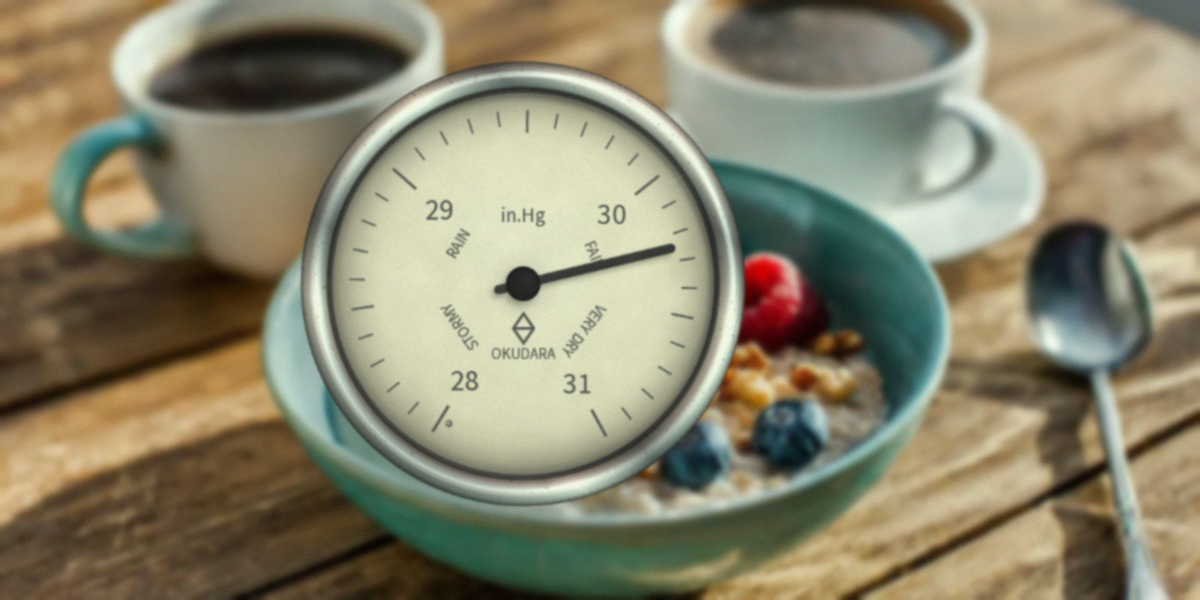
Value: **30.25** inHg
